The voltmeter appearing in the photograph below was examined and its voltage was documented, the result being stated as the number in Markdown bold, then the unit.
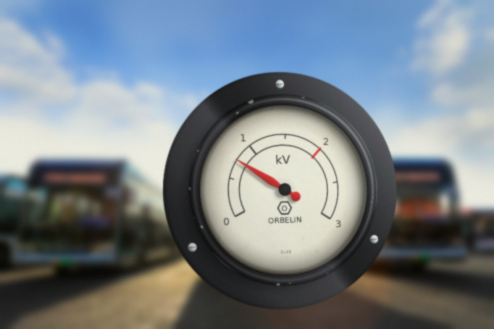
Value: **0.75** kV
